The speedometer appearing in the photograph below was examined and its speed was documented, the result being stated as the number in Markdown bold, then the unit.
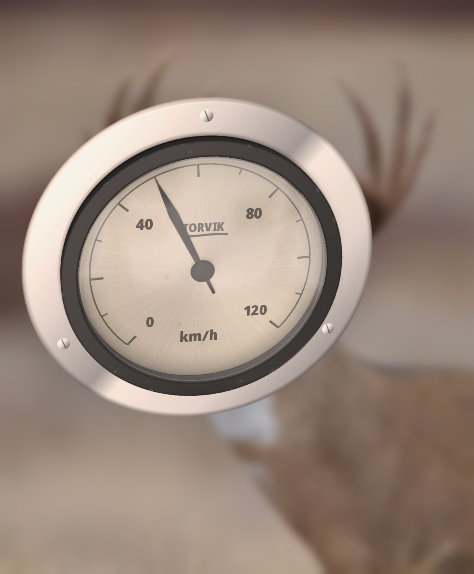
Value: **50** km/h
